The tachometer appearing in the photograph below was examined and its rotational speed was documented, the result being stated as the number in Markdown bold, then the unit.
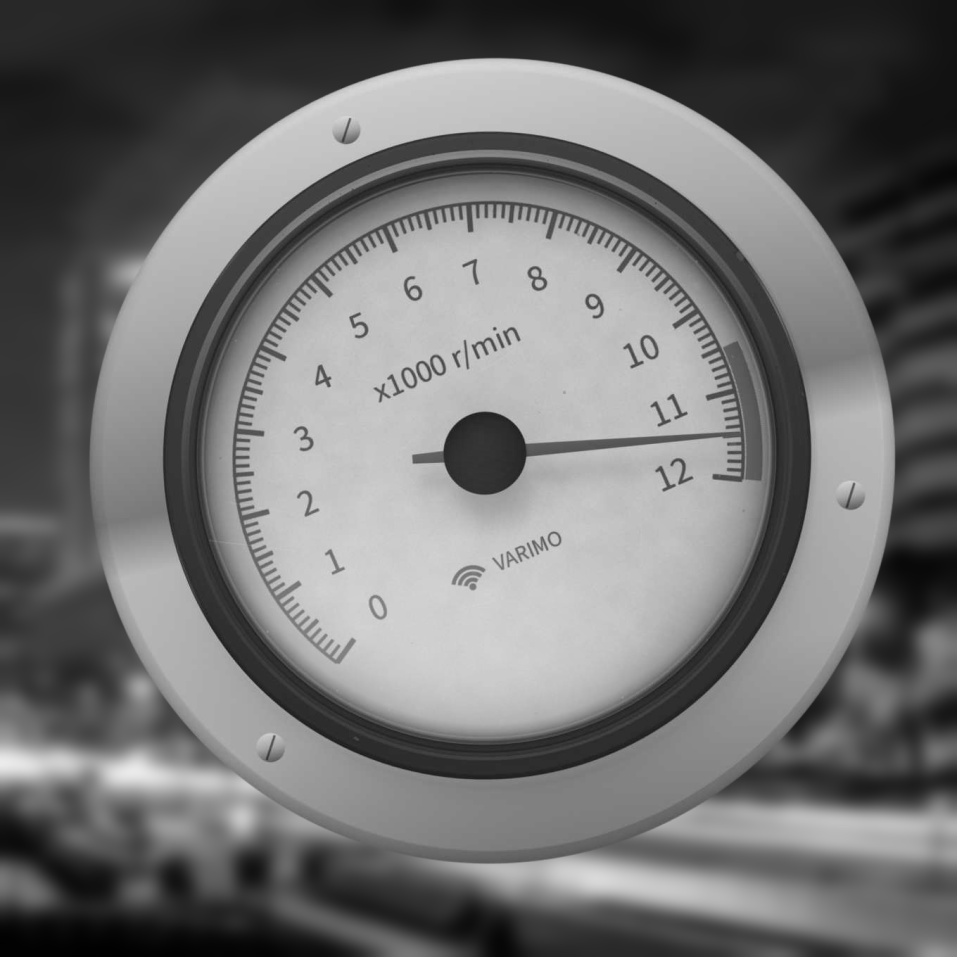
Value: **11500** rpm
